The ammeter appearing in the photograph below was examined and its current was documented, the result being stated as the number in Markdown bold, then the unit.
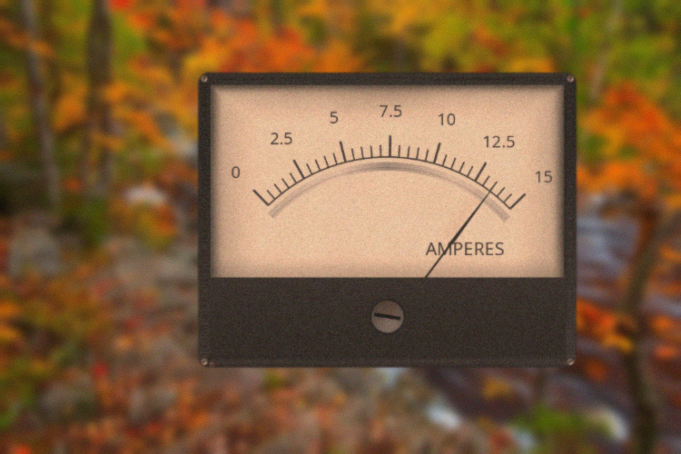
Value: **13.5** A
